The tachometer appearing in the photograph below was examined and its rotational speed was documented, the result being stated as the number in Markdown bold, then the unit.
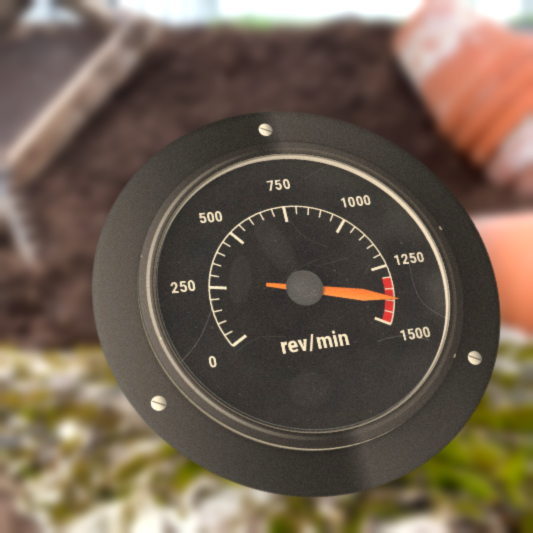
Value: **1400** rpm
